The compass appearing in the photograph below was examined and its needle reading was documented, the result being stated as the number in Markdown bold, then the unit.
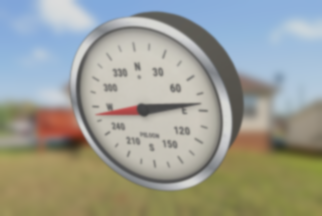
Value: **262.5** °
